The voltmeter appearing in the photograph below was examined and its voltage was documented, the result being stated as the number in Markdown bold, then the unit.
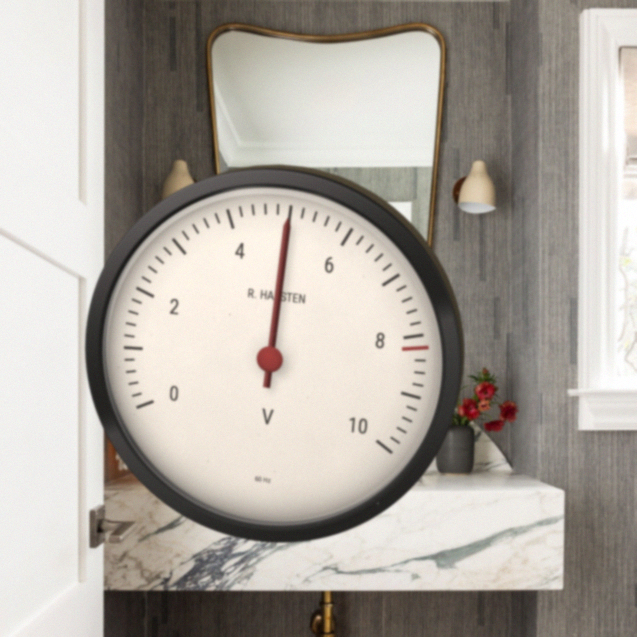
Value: **5** V
